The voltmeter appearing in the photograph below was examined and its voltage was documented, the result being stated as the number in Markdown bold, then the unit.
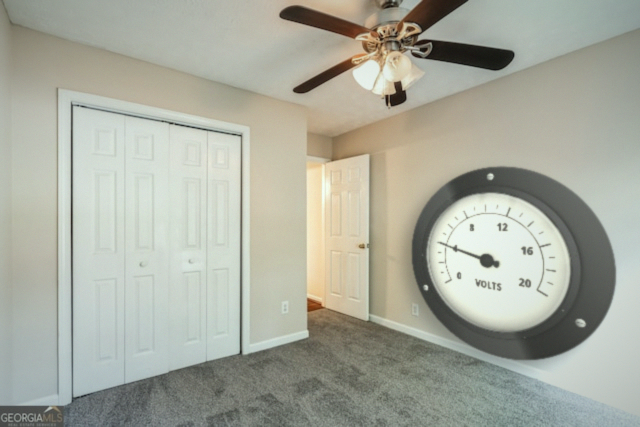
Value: **4** V
